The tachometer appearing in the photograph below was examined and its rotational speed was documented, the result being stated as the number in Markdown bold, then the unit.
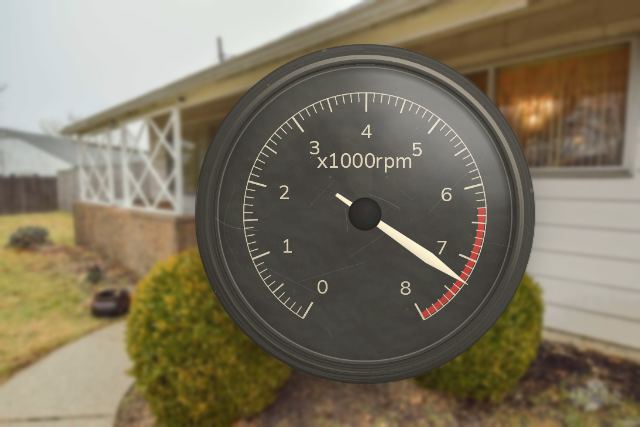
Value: **7300** rpm
